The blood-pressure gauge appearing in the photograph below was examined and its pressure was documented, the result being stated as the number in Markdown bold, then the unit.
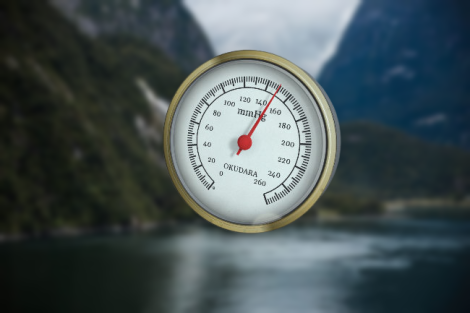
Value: **150** mmHg
